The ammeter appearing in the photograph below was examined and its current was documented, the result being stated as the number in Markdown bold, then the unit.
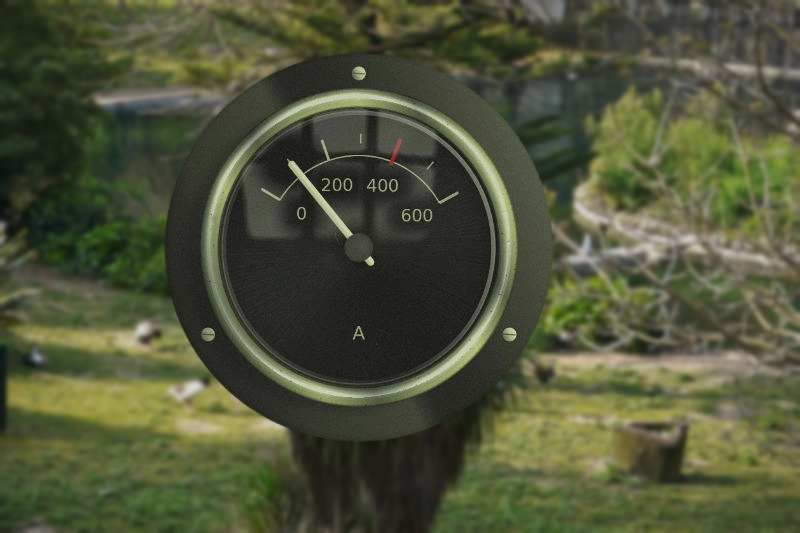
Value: **100** A
